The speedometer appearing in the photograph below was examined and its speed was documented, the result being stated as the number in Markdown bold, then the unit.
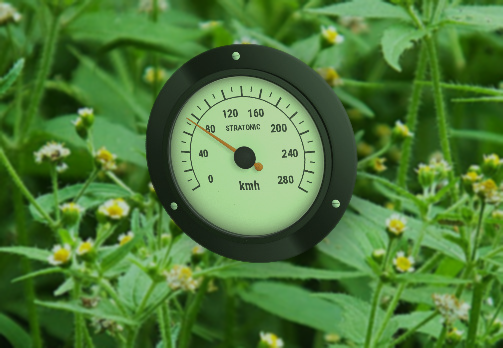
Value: **75** km/h
